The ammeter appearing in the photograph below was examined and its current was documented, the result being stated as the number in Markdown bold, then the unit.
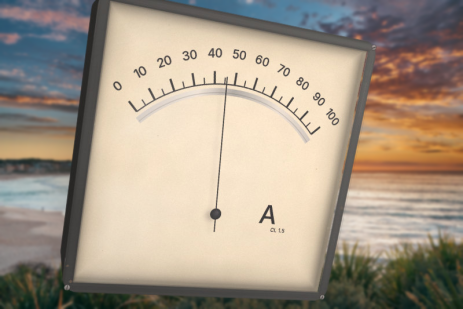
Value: **45** A
